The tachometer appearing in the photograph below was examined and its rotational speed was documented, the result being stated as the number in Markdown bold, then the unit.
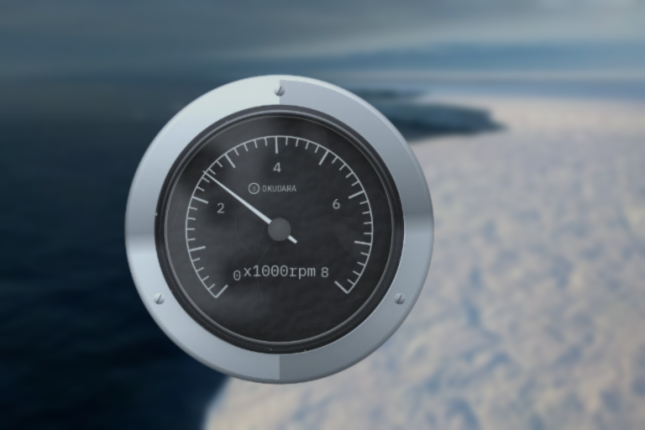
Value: **2500** rpm
